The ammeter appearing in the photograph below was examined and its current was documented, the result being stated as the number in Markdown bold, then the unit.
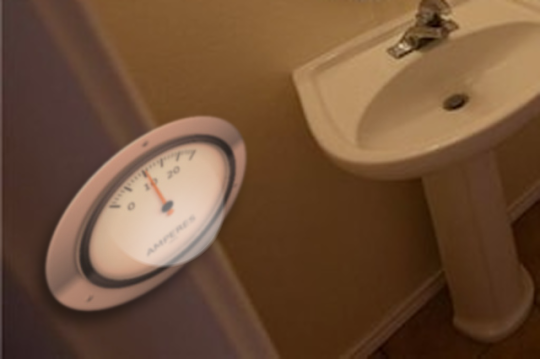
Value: **10** A
